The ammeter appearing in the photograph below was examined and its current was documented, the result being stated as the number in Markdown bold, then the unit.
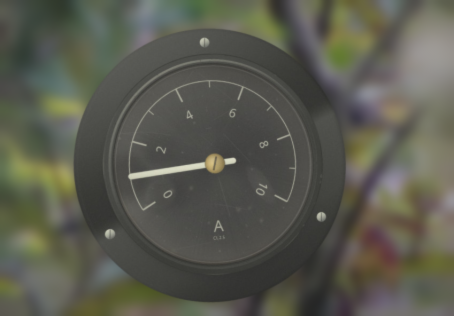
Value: **1** A
